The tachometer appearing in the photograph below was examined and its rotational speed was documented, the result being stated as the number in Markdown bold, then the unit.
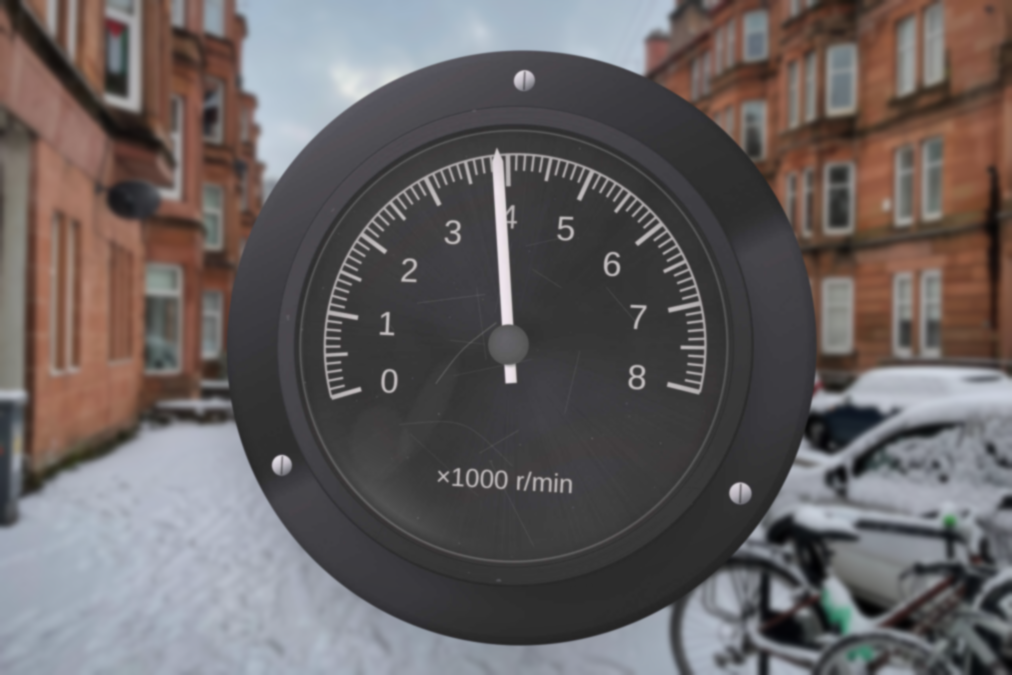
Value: **3900** rpm
